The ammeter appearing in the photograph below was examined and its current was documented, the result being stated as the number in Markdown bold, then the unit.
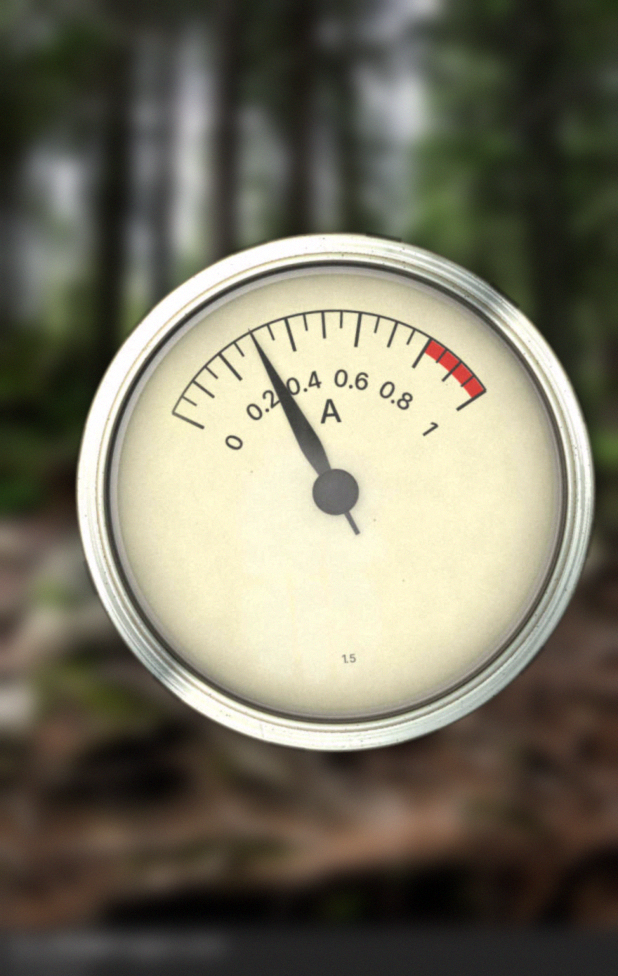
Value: **0.3** A
